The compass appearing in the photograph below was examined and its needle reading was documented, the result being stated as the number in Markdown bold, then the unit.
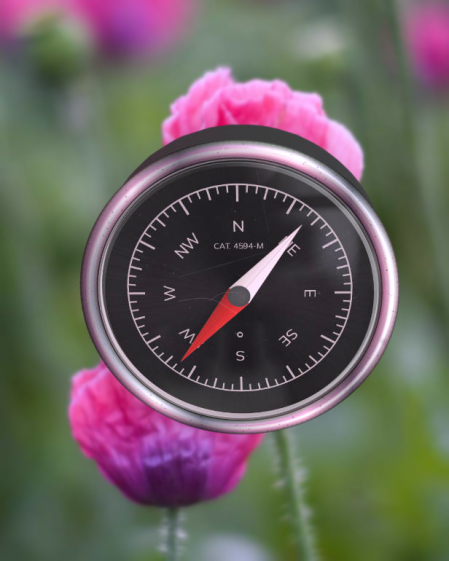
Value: **220** °
